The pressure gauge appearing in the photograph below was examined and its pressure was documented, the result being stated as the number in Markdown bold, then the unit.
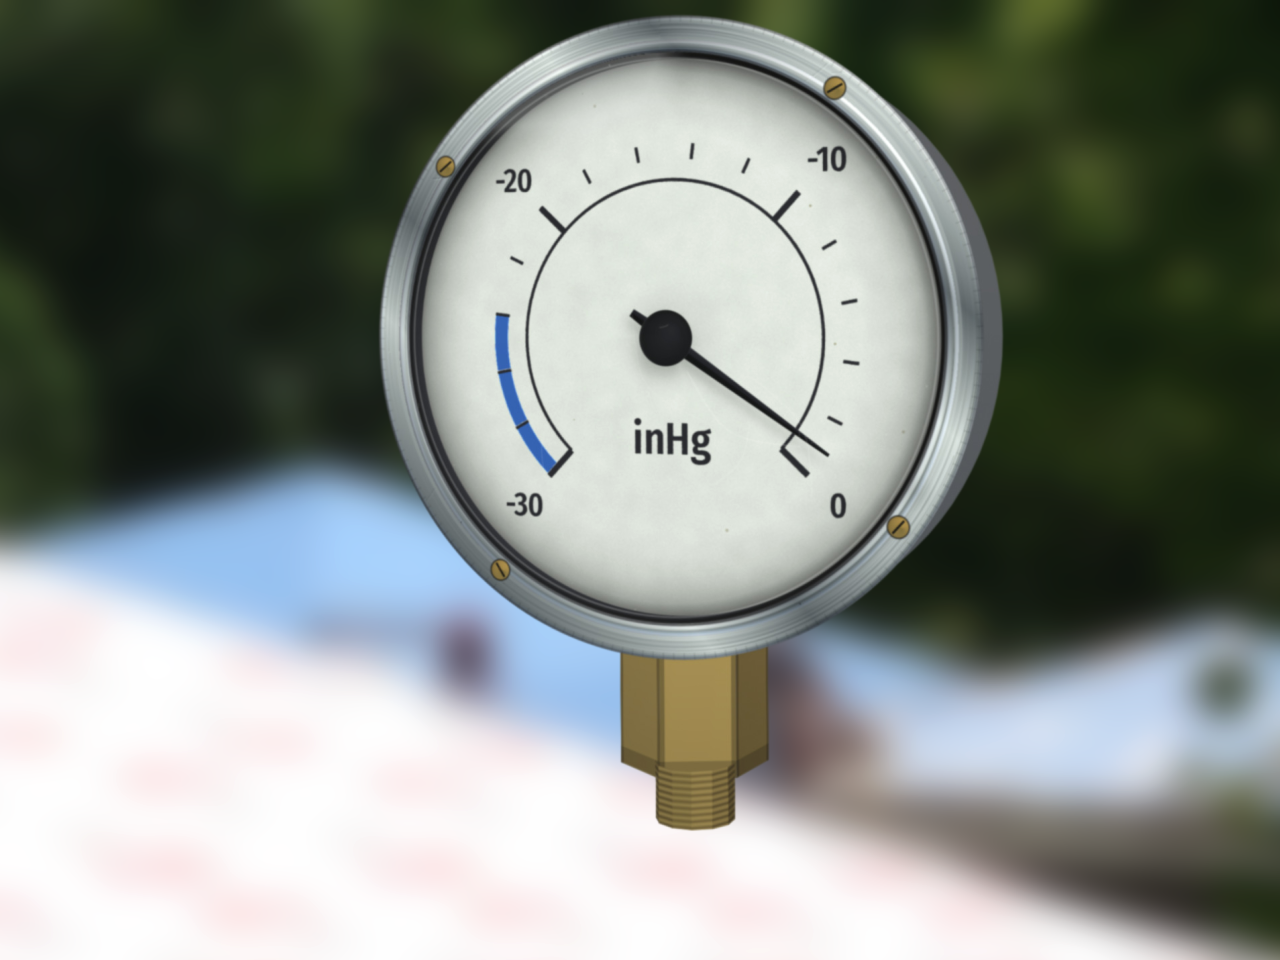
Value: **-1** inHg
